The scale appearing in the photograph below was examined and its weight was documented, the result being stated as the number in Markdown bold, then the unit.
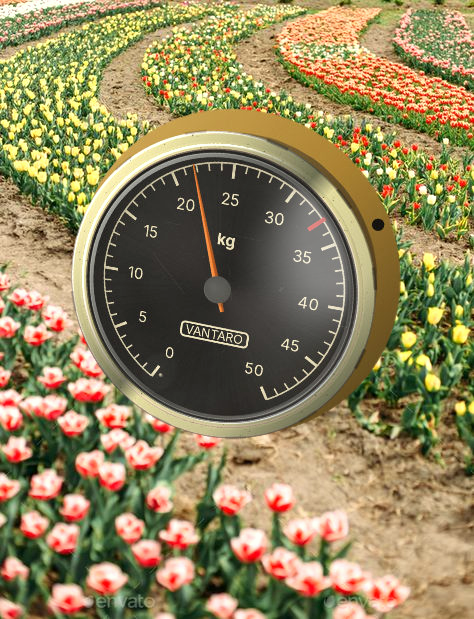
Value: **22** kg
